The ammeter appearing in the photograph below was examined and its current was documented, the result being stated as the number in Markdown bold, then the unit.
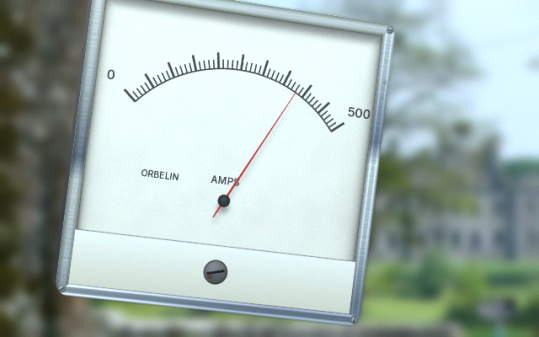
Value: **380** A
